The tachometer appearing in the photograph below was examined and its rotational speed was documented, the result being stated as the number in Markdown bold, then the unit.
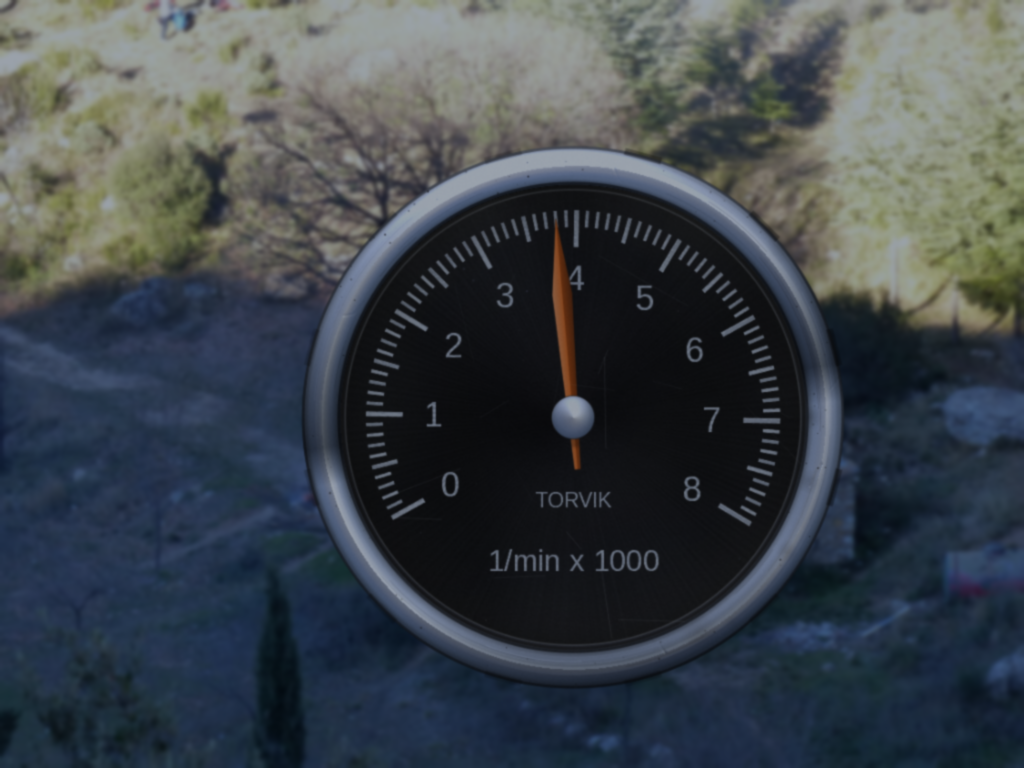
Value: **3800** rpm
